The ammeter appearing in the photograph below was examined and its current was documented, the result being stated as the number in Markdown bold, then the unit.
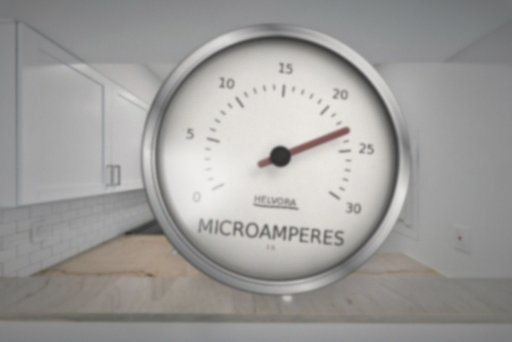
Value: **23** µA
